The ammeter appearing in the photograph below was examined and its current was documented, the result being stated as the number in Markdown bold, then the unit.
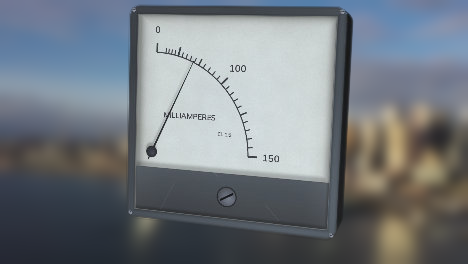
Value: **70** mA
